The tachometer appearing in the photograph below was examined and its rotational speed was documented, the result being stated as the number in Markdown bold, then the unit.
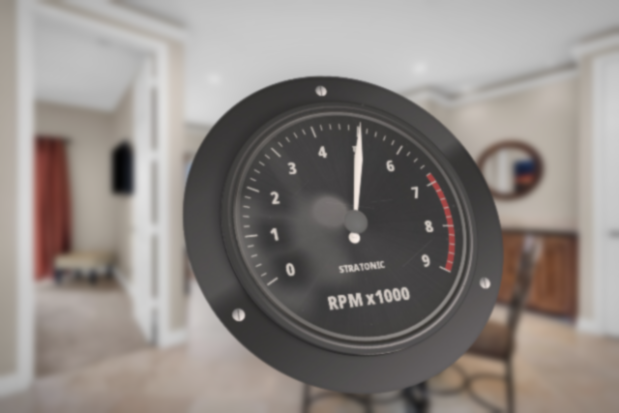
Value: **5000** rpm
